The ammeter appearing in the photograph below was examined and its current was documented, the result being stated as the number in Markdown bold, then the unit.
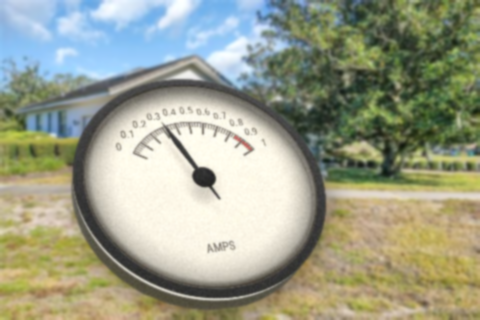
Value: **0.3** A
